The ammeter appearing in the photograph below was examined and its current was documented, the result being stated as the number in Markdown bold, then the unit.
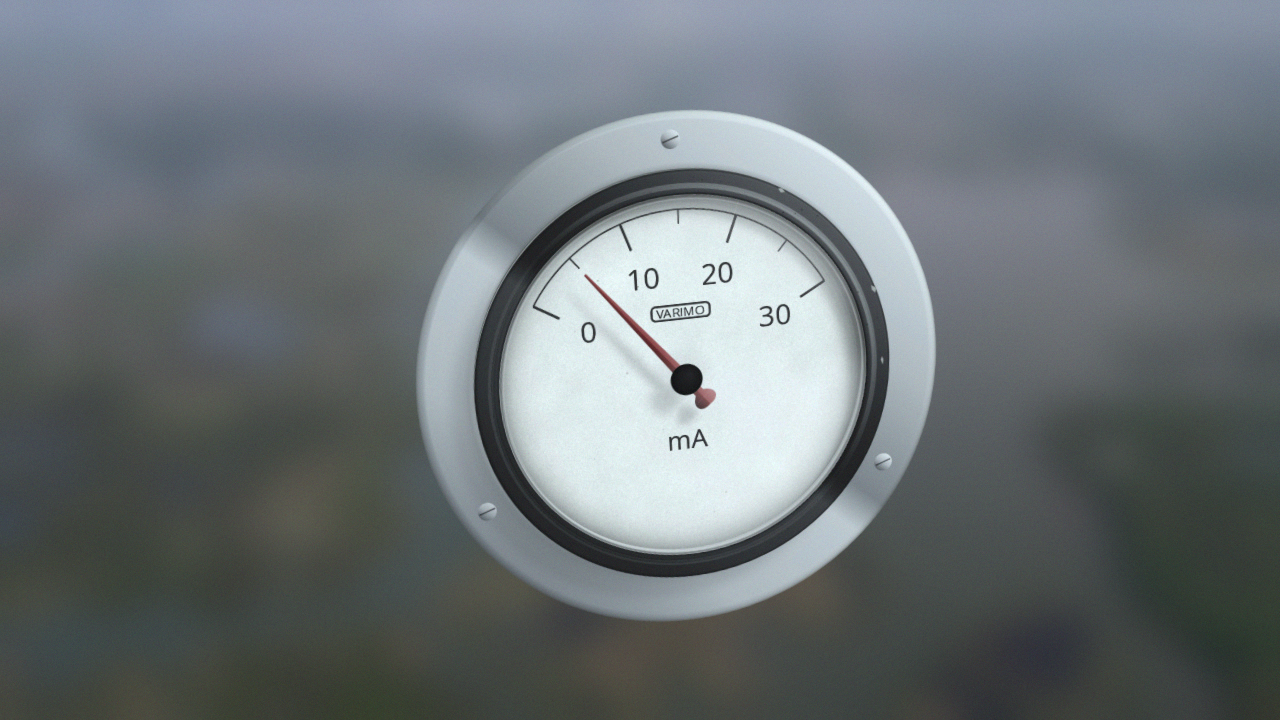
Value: **5** mA
